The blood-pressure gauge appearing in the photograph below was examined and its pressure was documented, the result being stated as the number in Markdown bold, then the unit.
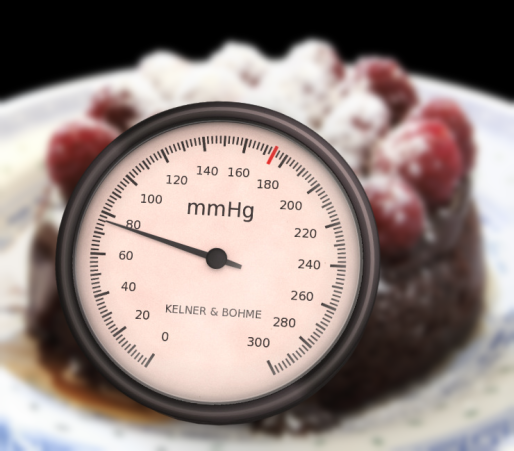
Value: **76** mmHg
